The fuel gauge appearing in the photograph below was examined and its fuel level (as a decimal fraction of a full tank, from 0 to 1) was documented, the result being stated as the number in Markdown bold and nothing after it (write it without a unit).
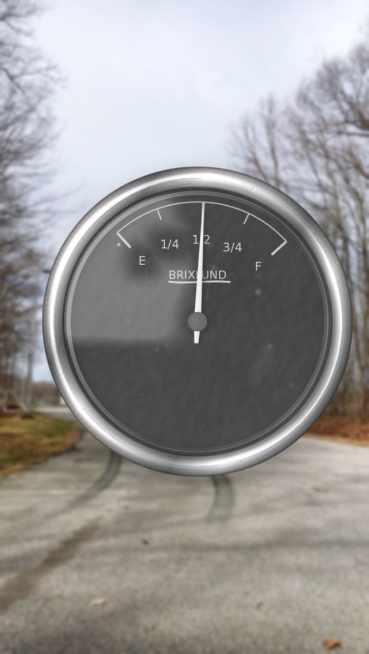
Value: **0.5**
